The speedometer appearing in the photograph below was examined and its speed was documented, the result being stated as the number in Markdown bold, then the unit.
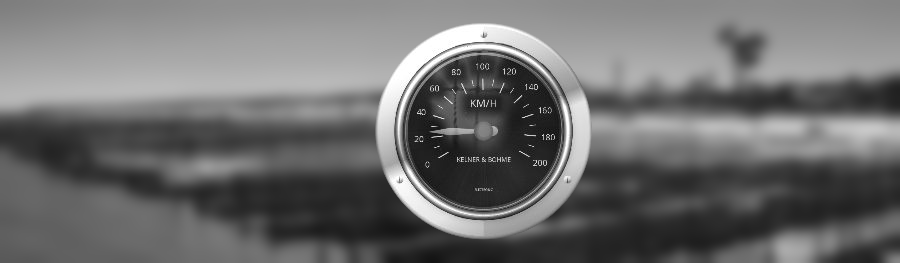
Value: **25** km/h
